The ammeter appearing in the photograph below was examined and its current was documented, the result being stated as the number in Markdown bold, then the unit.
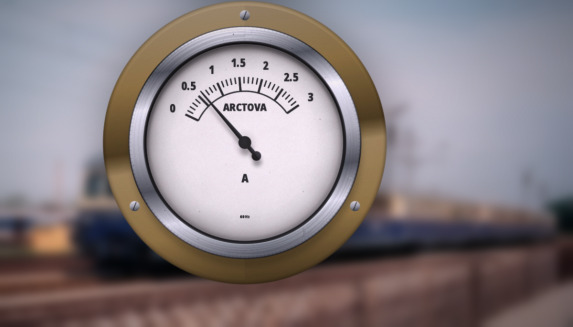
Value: **0.6** A
